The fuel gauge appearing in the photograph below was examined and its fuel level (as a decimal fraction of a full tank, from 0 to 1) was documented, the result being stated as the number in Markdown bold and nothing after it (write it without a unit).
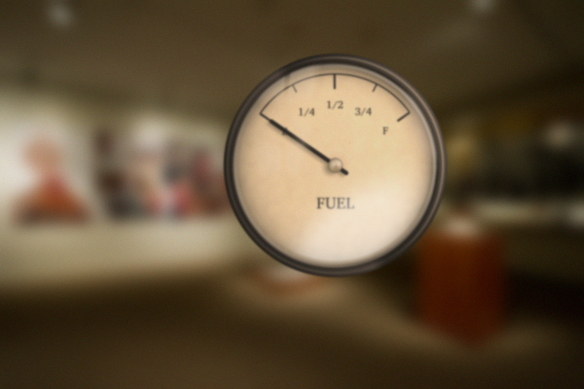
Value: **0**
